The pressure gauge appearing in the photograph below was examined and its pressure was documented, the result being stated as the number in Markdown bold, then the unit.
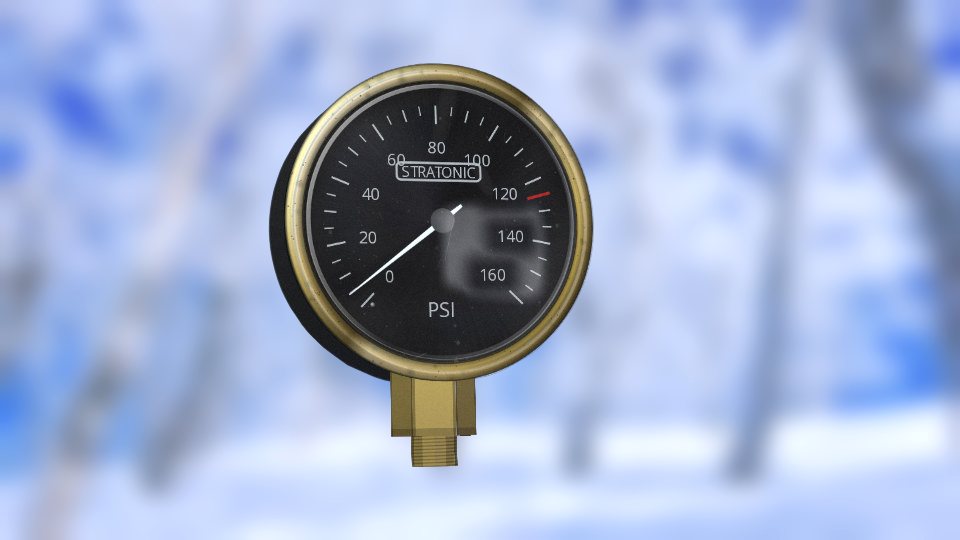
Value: **5** psi
